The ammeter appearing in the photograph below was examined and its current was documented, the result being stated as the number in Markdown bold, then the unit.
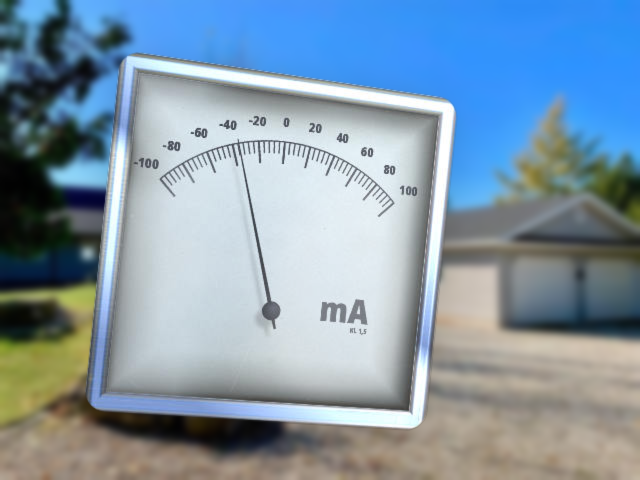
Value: **-36** mA
